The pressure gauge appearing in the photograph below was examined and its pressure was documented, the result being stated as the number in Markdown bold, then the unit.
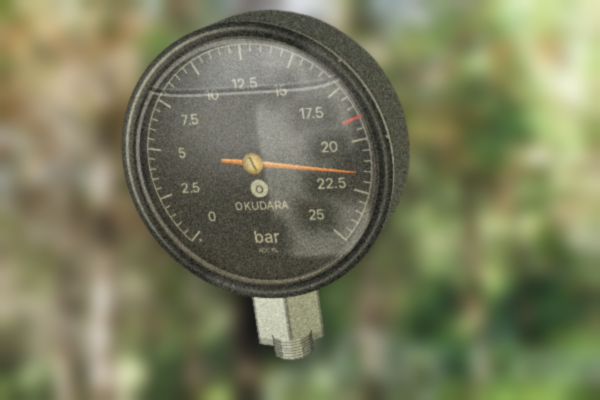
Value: **21.5** bar
